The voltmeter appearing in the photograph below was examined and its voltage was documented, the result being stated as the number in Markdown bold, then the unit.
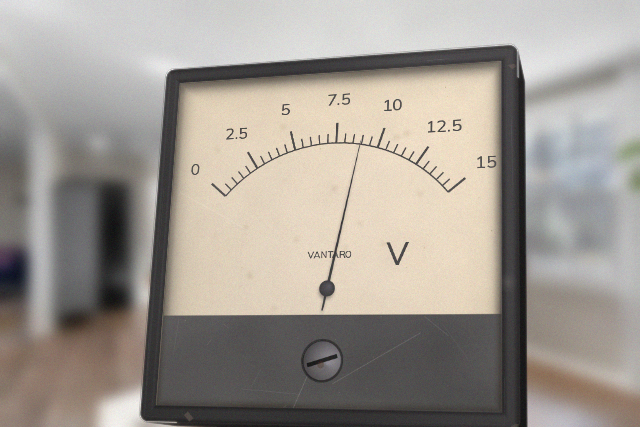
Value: **9** V
